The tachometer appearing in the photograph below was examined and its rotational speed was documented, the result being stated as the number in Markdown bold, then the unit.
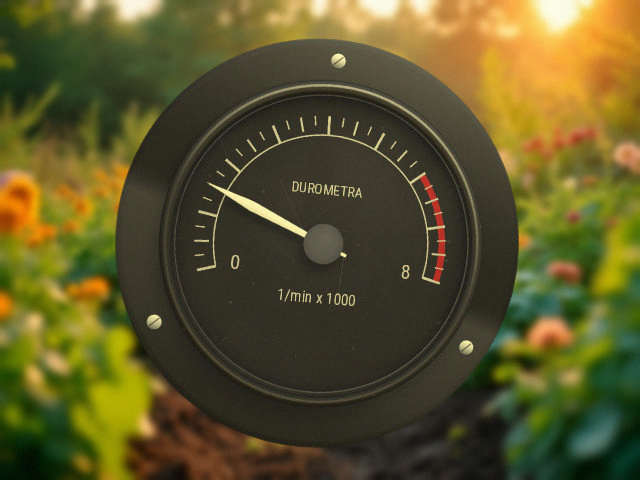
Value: **1500** rpm
